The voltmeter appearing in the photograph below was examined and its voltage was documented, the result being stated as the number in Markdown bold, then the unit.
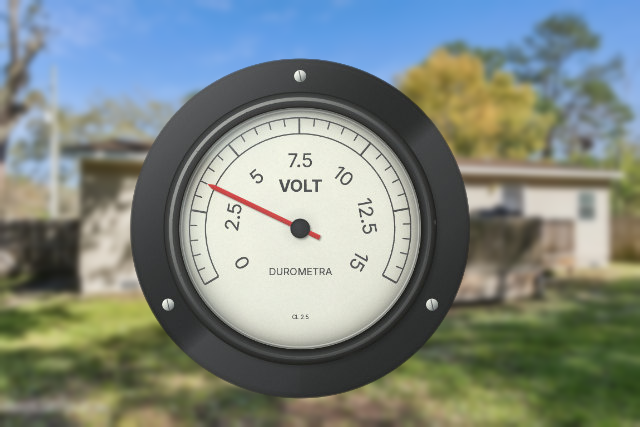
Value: **3.5** V
